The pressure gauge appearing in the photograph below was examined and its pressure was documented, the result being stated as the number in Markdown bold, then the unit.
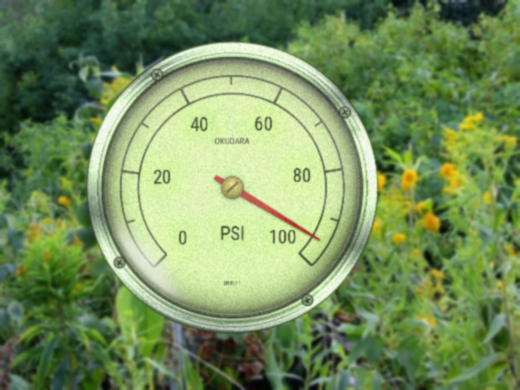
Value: **95** psi
